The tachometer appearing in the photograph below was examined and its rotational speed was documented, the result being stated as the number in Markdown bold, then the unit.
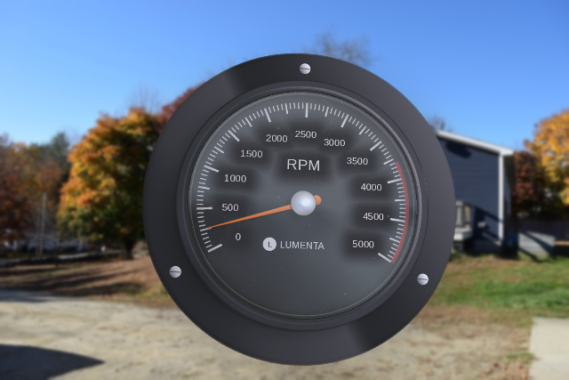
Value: **250** rpm
